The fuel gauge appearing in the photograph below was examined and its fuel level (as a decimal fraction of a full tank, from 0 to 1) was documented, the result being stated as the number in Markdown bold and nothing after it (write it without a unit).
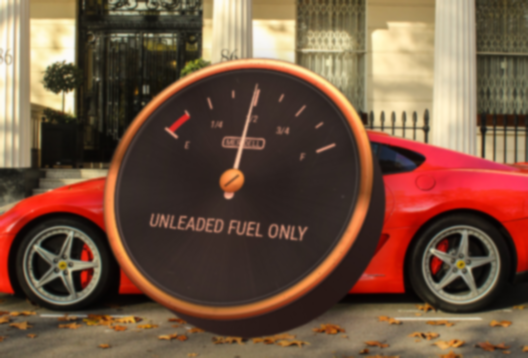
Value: **0.5**
